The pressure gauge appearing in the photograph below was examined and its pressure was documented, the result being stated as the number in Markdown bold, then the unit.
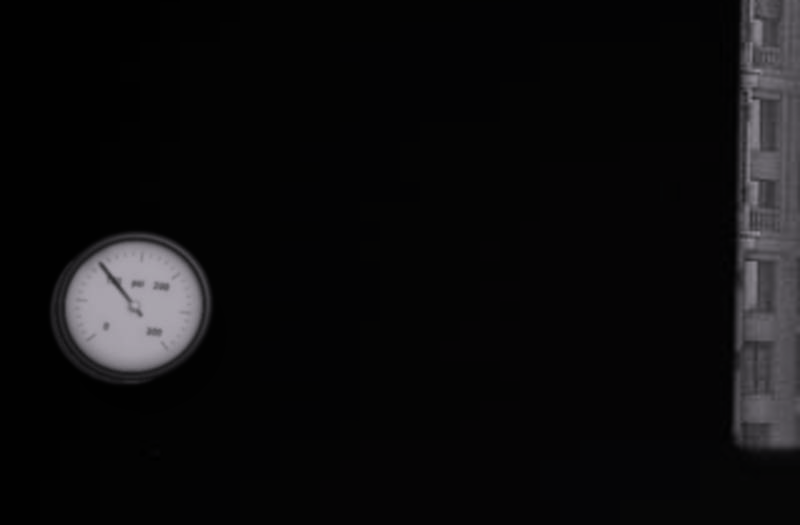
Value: **100** psi
